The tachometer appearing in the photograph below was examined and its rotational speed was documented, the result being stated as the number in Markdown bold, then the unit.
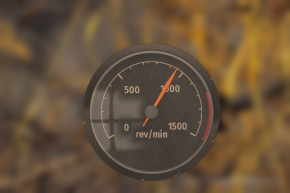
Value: **950** rpm
